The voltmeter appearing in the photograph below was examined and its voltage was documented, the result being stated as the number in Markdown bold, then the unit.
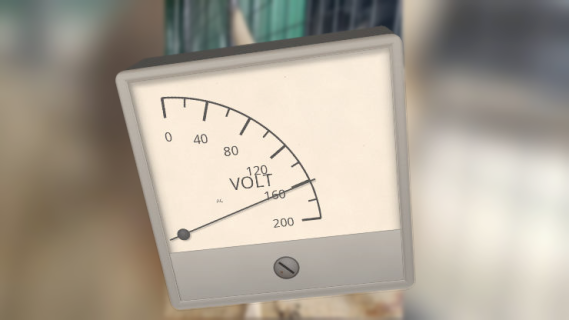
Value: **160** V
